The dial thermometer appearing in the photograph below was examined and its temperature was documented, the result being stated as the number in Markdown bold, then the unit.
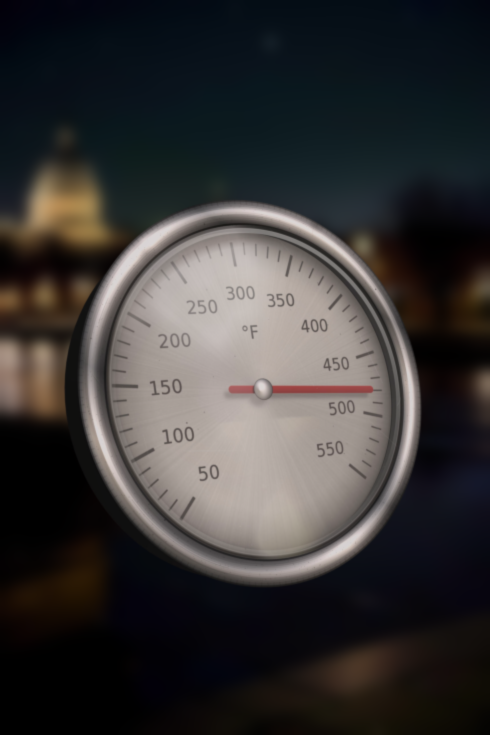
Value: **480** °F
